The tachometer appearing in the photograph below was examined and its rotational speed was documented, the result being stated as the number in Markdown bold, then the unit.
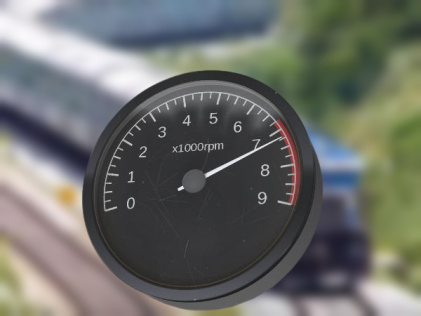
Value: **7250** rpm
